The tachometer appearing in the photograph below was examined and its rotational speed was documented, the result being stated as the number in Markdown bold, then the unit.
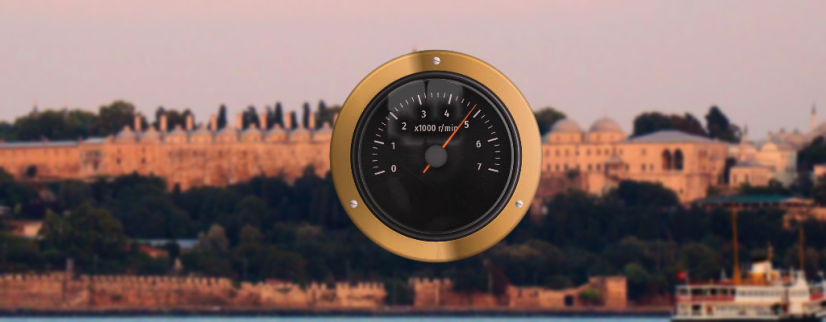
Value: **4800** rpm
